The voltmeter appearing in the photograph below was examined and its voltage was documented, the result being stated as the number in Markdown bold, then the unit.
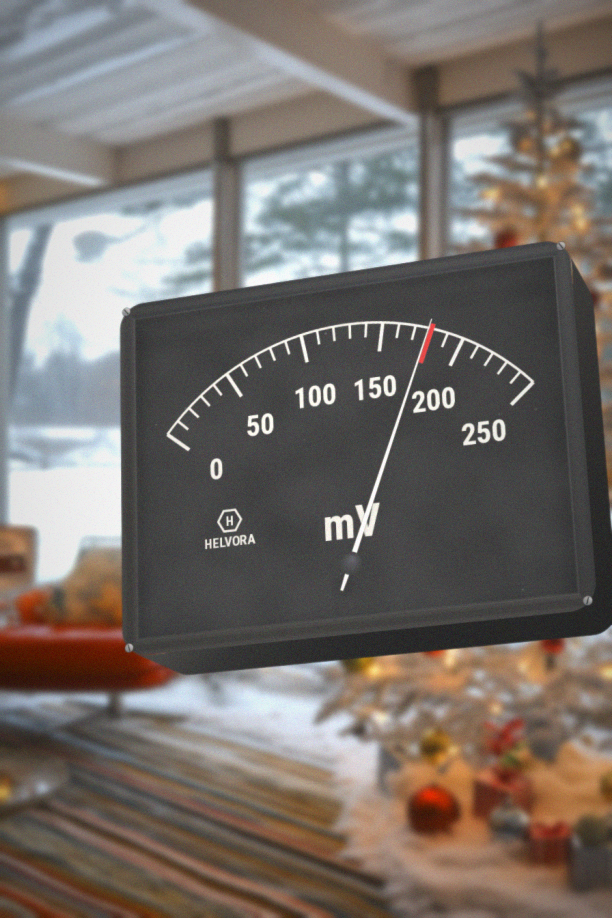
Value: **180** mV
